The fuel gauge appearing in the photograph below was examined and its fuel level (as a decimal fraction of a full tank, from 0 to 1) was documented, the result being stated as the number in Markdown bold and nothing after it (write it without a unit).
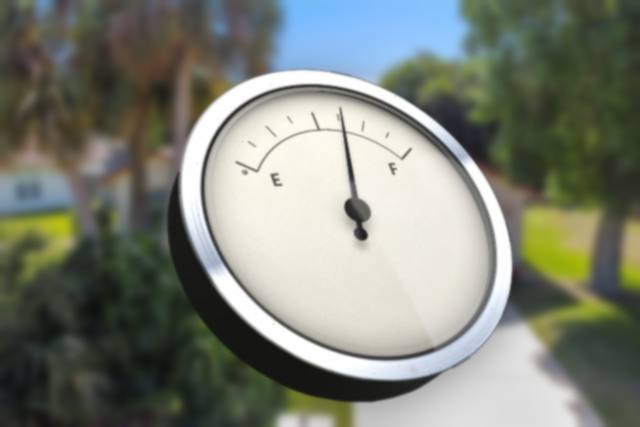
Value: **0.625**
